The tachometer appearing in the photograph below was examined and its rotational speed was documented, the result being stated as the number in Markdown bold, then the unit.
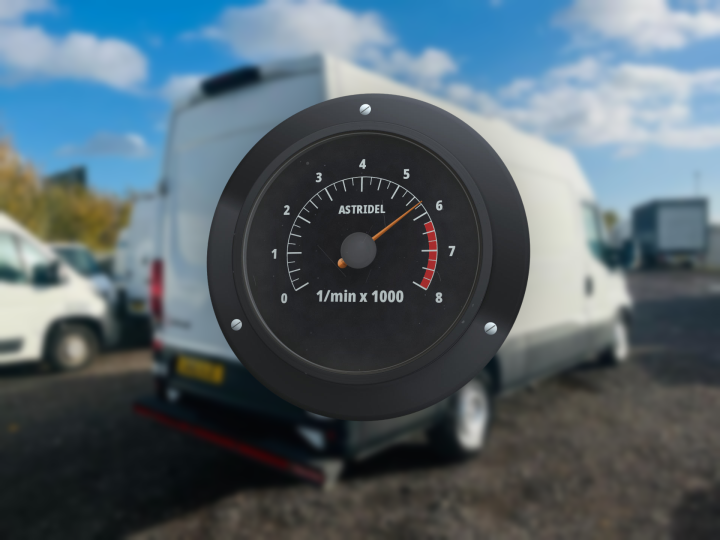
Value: **5750** rpm
